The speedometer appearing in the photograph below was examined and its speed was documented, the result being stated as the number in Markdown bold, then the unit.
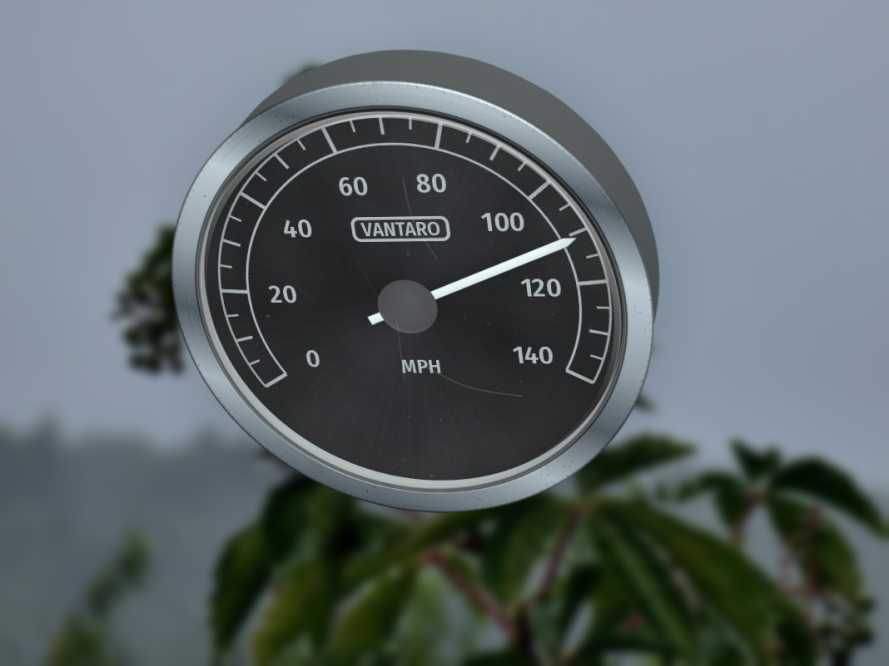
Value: **110** mph
